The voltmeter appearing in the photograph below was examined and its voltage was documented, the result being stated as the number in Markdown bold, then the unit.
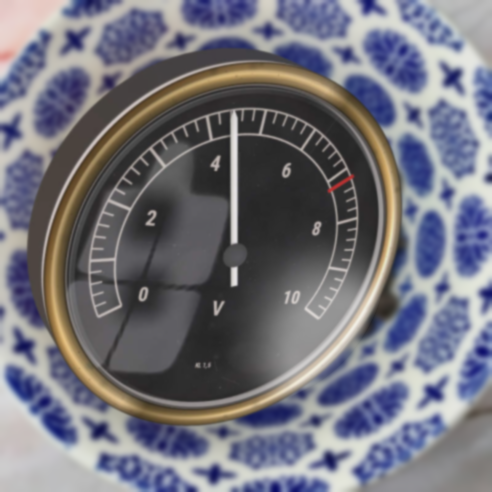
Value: **4.4** V
